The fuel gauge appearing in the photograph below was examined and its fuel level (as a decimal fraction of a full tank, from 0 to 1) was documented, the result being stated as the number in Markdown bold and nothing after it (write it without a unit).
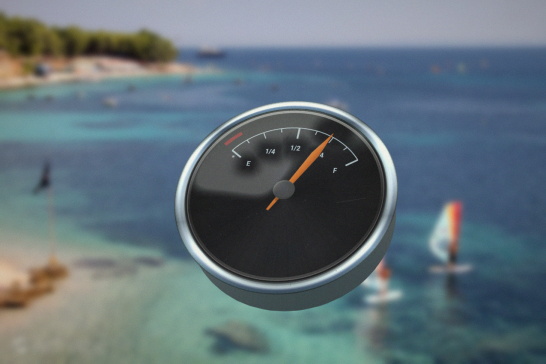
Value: **0.75**
